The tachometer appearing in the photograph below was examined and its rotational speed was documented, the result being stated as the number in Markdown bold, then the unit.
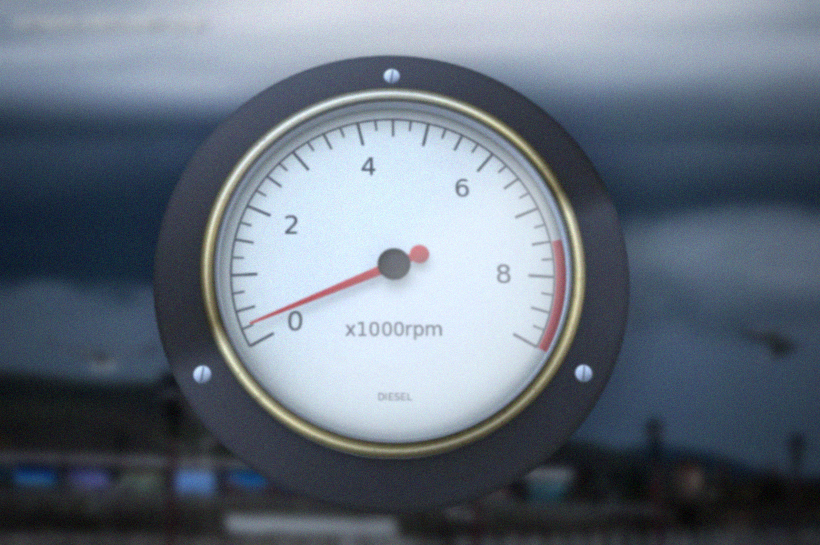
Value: **250** rpm
